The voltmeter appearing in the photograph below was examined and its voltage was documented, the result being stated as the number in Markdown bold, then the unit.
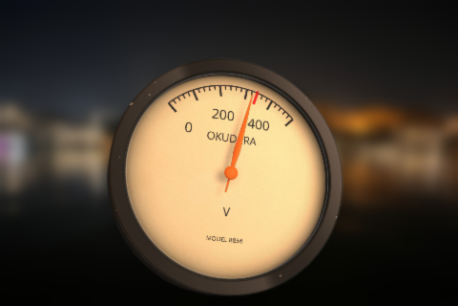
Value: **320** V
